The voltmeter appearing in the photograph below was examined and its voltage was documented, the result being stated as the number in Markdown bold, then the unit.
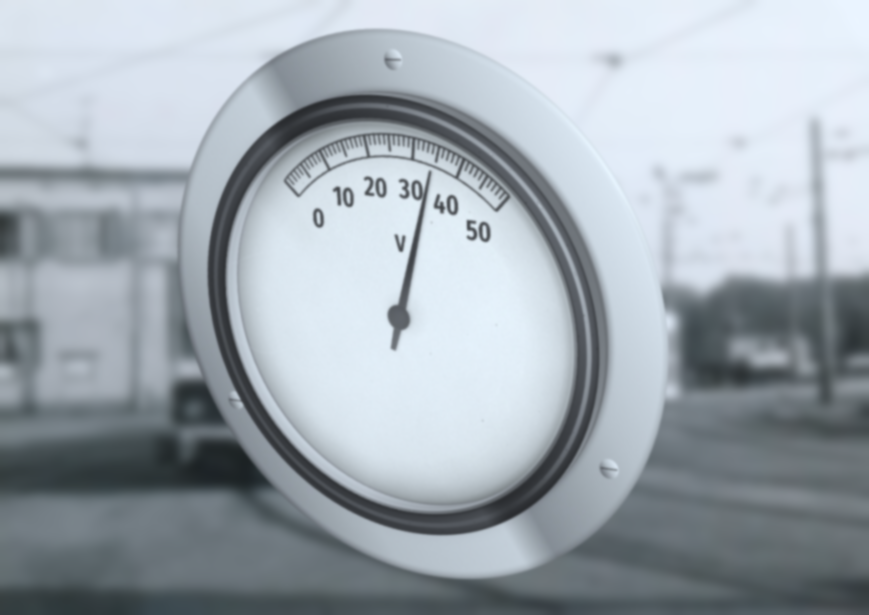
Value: **35** V
